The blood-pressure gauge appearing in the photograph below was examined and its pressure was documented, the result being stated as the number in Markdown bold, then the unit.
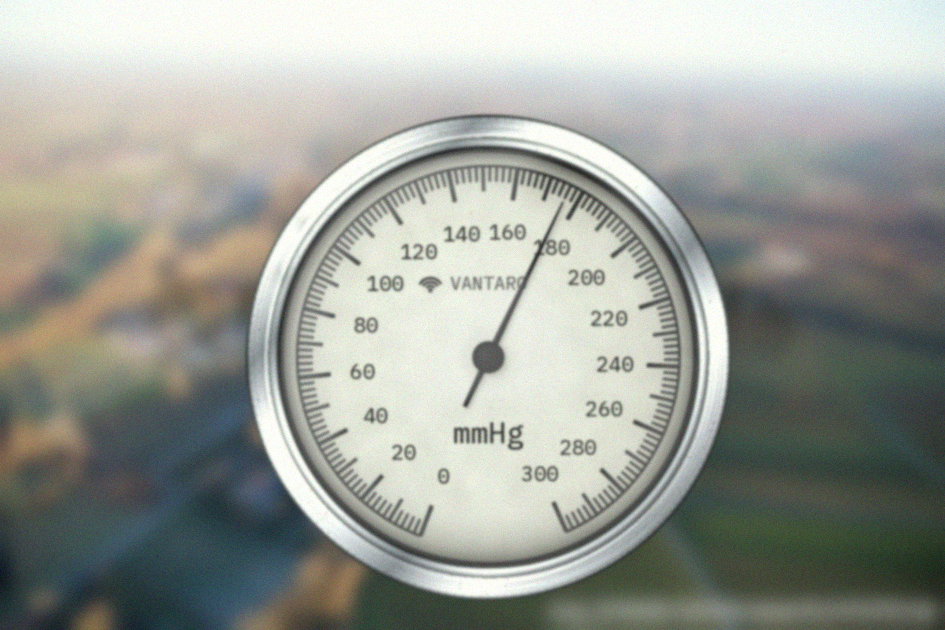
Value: **176** mmHg
